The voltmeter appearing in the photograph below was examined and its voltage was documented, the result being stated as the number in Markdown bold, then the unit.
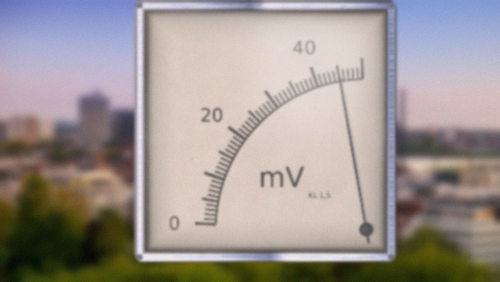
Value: **45** mV
